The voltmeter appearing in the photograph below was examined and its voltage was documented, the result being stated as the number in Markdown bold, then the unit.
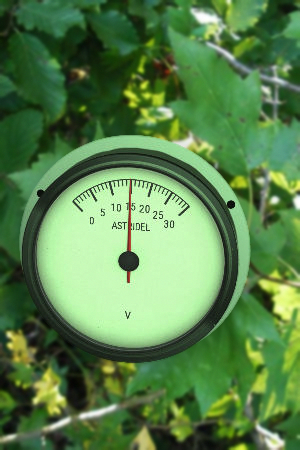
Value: **15** V
